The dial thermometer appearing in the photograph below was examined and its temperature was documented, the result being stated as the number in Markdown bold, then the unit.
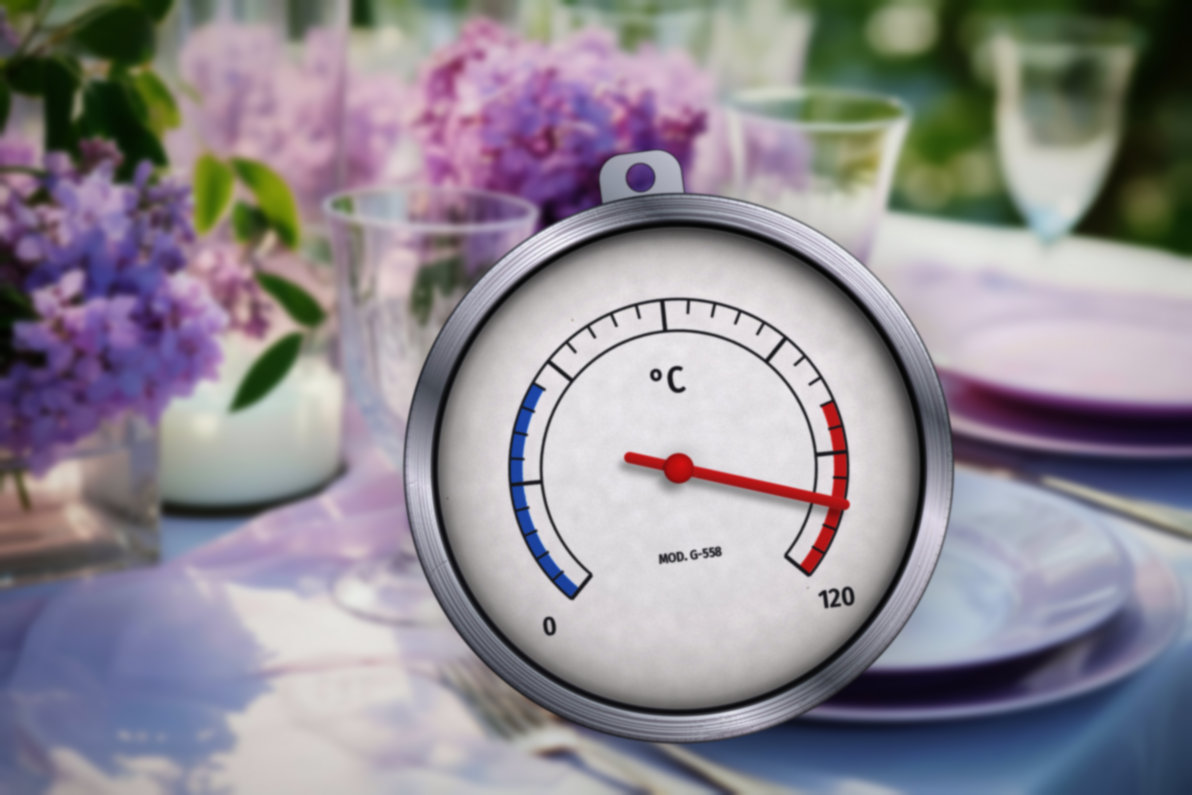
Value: **108** °C
